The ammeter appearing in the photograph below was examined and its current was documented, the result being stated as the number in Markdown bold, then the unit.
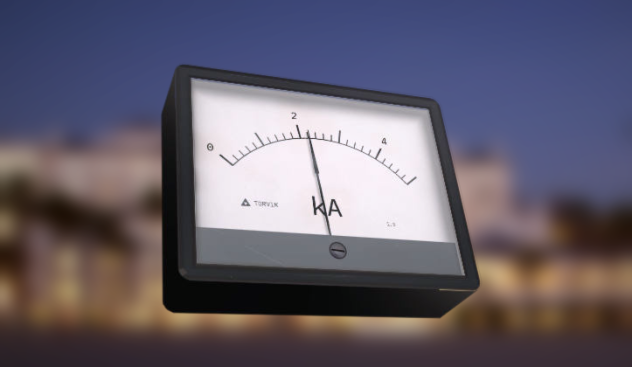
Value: **2.2** kA
